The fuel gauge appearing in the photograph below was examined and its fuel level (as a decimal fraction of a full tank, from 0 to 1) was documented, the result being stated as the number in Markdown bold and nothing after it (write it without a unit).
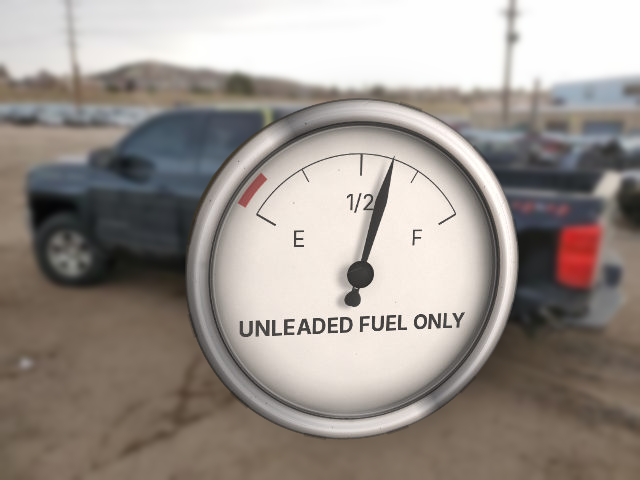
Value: **0.625**
